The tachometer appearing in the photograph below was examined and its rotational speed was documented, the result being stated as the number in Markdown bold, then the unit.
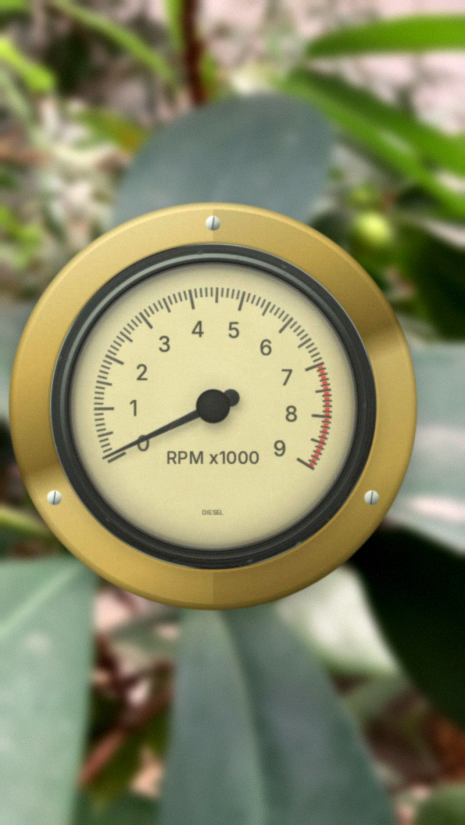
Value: **100** rpm
